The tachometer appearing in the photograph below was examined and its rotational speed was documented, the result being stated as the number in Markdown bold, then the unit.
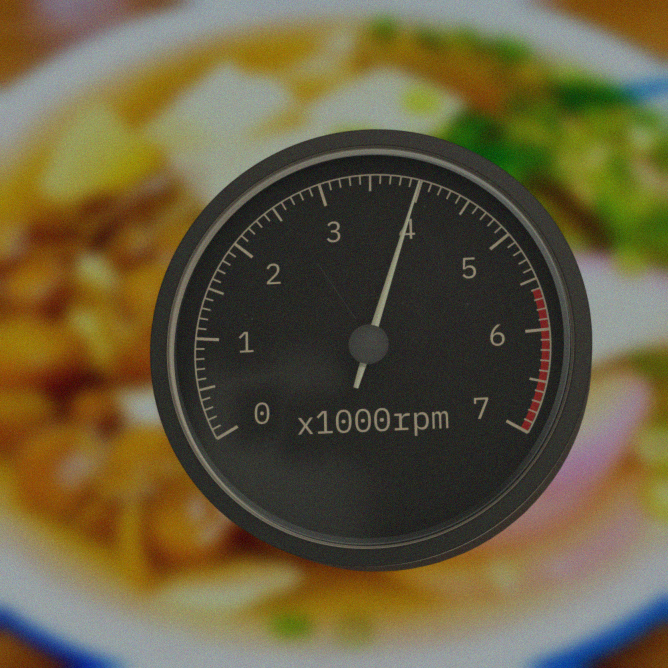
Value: **4000** rpm
